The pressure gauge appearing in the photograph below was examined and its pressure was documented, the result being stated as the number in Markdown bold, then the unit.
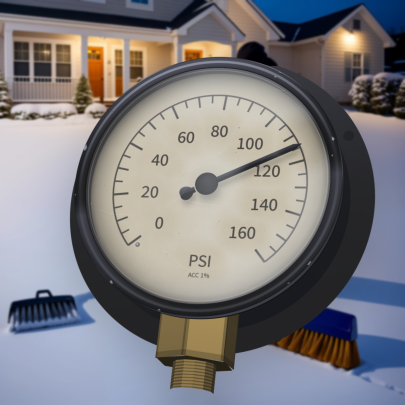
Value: **115** psi
